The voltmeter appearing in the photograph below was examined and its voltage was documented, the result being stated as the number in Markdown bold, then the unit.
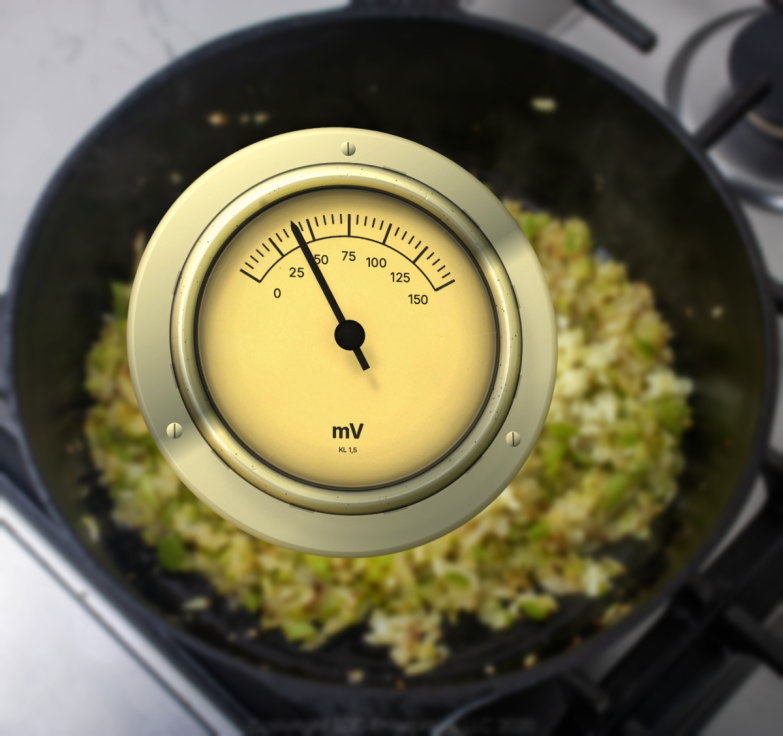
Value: **40** mV
